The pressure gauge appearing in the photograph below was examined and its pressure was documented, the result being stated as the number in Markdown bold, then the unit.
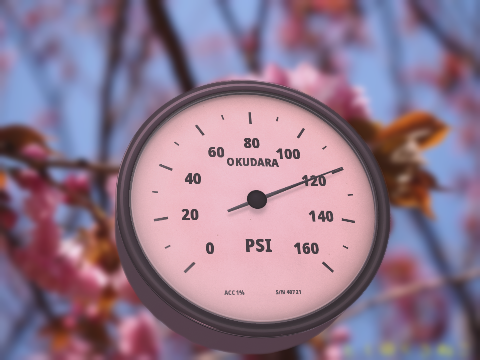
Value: **120** psi
